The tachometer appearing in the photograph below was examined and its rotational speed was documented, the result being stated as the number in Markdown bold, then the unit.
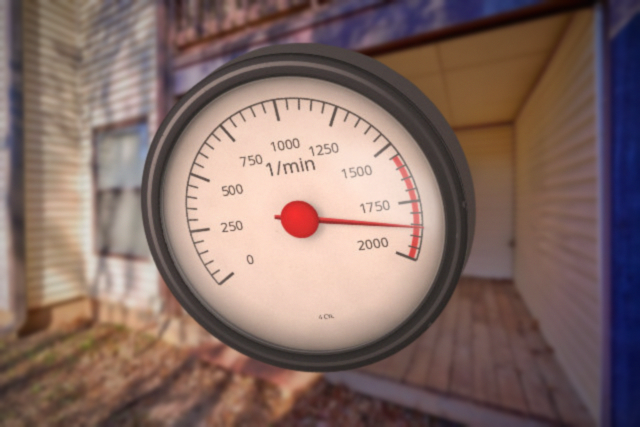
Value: **1850** rpm
